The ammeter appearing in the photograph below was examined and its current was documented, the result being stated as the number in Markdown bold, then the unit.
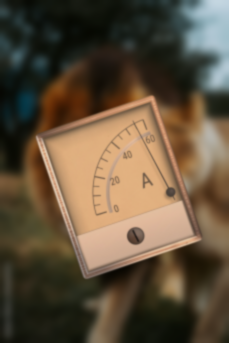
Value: **55** A
